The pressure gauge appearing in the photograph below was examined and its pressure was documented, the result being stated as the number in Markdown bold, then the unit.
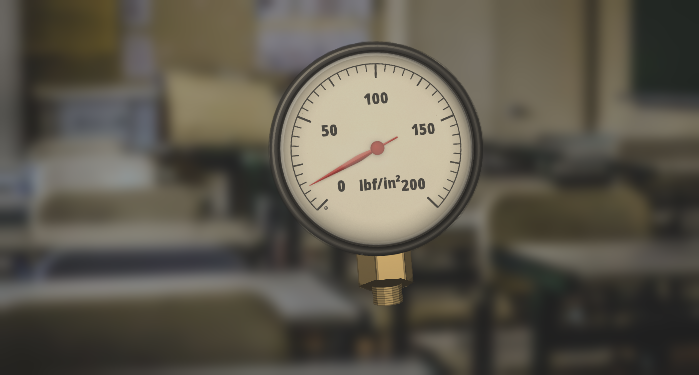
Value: **12.5** psi
